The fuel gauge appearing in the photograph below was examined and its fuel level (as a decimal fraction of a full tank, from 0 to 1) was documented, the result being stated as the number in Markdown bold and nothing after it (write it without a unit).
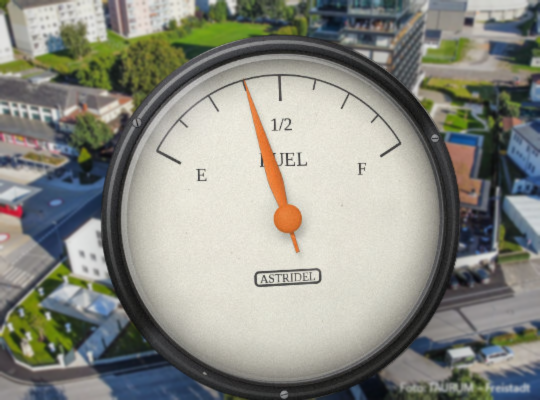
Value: **0.375**
